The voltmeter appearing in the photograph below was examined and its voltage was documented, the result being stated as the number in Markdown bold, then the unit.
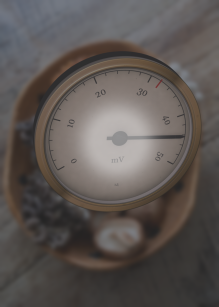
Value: **44** mV
